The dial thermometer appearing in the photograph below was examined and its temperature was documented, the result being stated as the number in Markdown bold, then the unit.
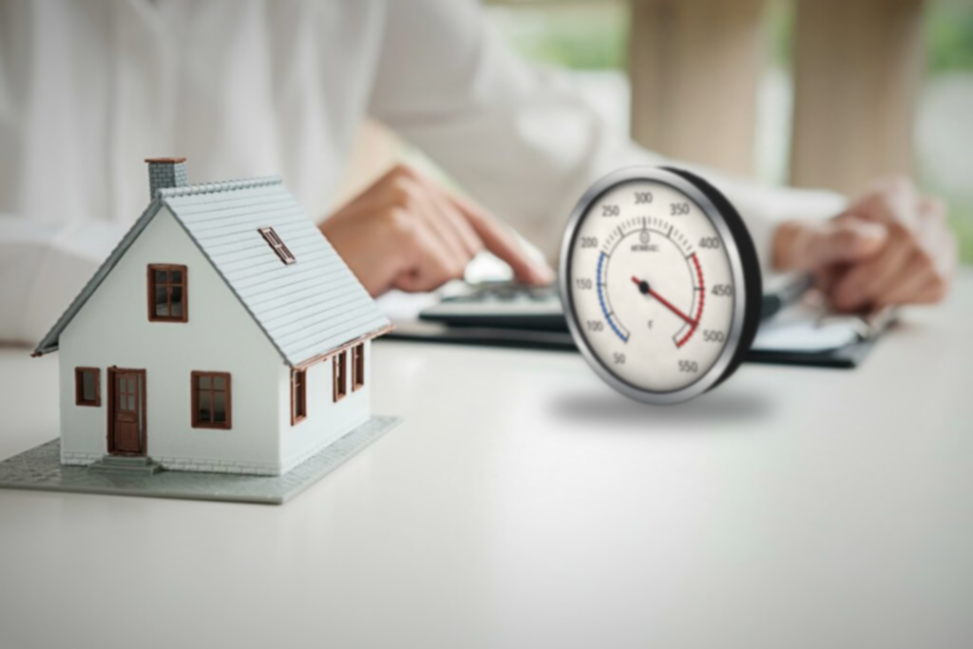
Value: **500** °F
